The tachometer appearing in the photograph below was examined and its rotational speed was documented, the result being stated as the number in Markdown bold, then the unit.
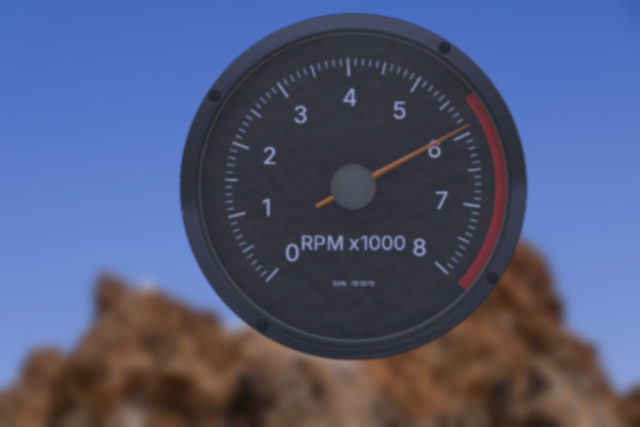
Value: **5900** rpm
